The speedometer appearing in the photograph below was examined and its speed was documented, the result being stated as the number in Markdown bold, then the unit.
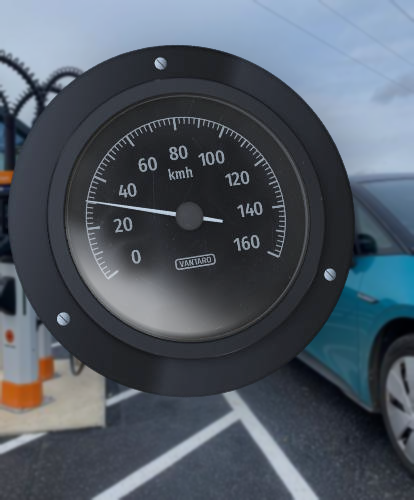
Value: **30** km/h
